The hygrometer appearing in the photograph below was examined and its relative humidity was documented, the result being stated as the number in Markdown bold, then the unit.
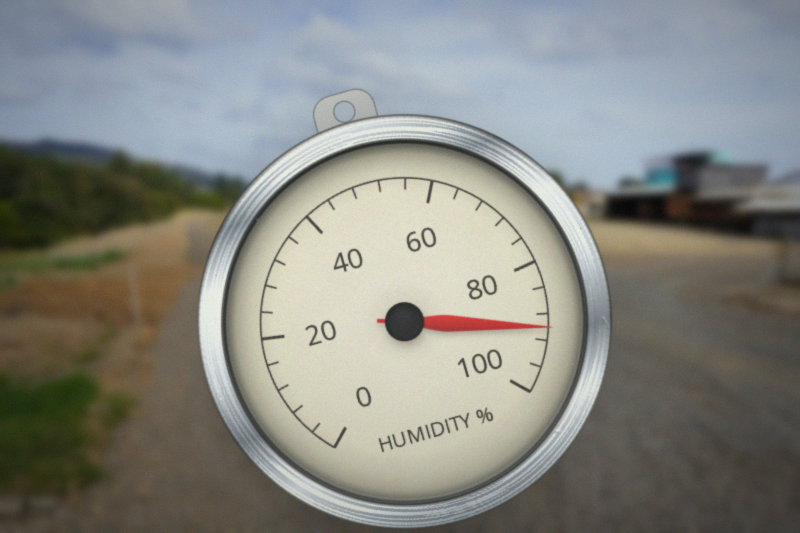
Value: **90** %
